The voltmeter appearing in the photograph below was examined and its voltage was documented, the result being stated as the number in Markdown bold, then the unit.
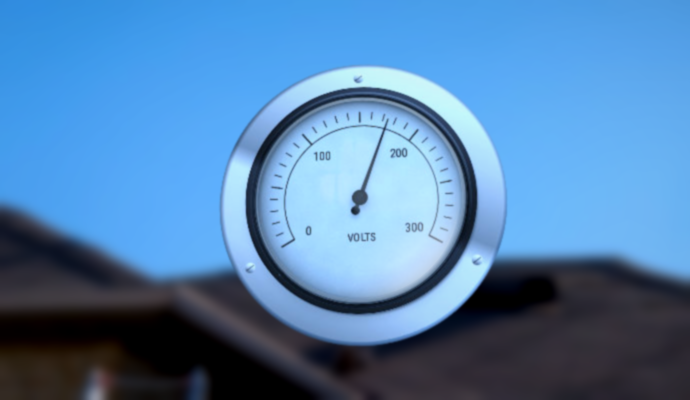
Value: **175** V
